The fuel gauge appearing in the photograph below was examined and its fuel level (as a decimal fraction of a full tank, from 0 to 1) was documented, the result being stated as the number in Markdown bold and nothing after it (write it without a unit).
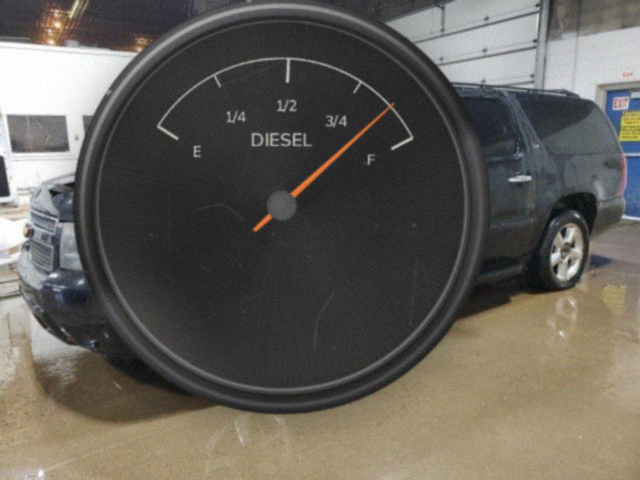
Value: **0.875**
